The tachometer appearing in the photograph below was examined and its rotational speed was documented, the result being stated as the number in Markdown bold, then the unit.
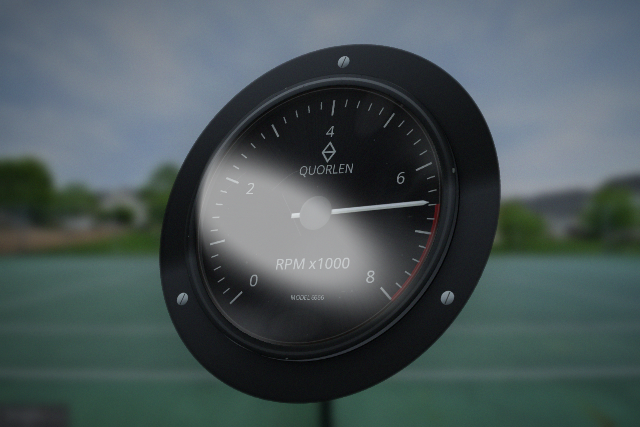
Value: **6600** rpm
